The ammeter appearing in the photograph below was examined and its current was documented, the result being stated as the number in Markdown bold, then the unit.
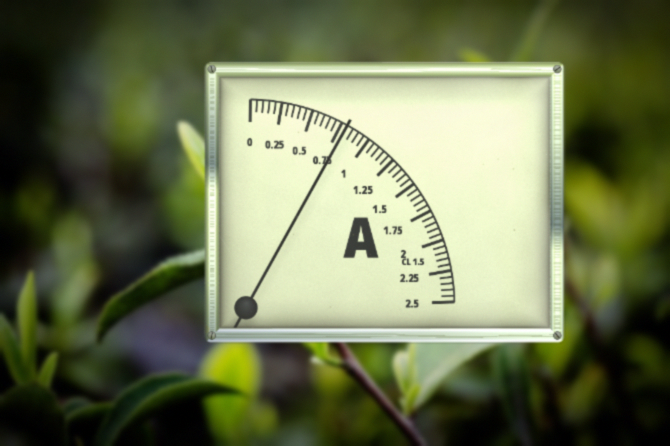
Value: **0.8** A
